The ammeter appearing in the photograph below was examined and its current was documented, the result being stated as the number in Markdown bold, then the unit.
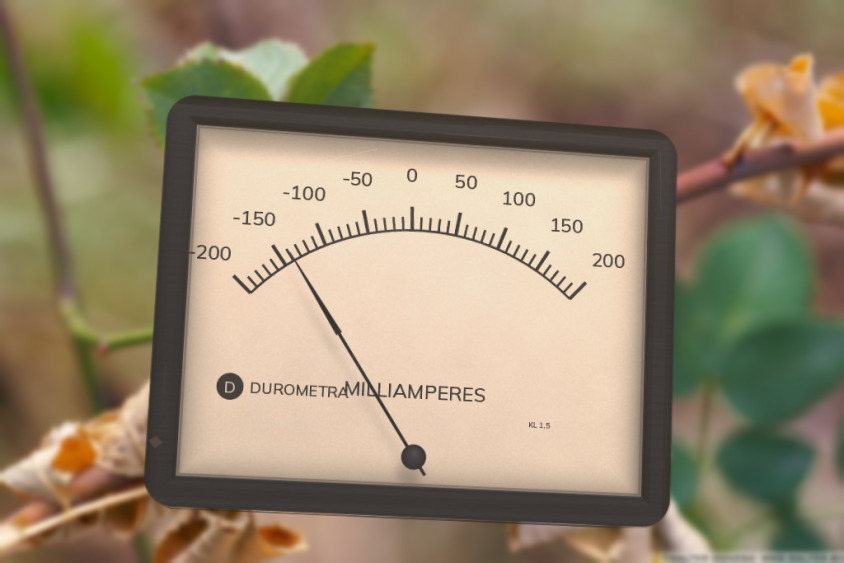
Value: **-140** mA
